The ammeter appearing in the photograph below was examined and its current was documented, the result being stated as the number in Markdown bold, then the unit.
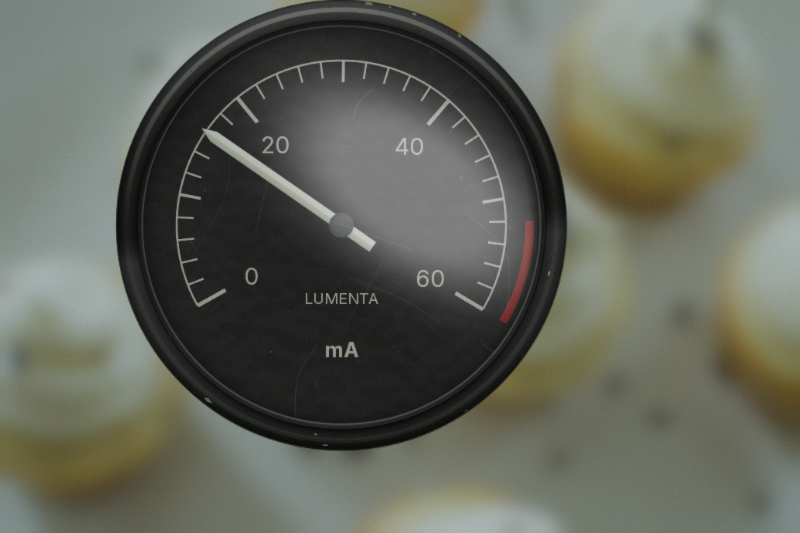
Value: **16** mA
